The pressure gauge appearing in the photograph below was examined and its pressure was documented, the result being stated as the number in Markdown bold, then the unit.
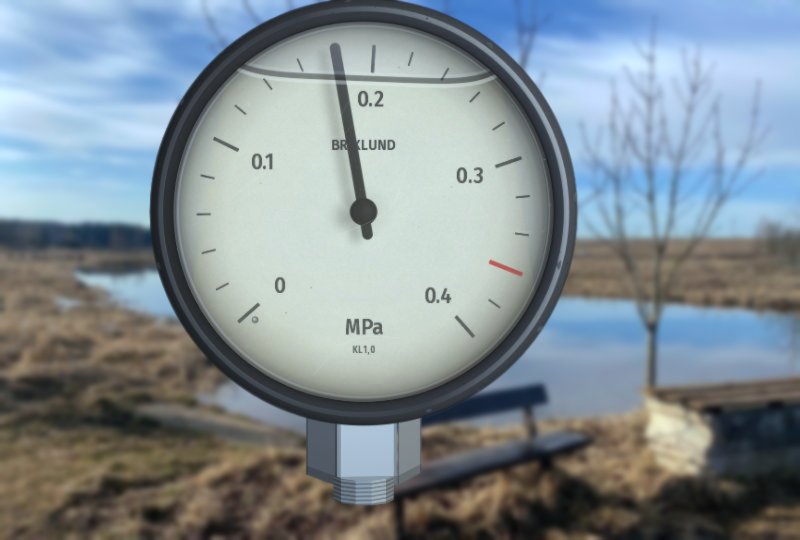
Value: **0.18** MPa
